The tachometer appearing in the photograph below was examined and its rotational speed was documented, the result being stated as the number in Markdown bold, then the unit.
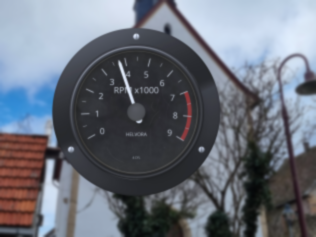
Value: **3750** rpm
